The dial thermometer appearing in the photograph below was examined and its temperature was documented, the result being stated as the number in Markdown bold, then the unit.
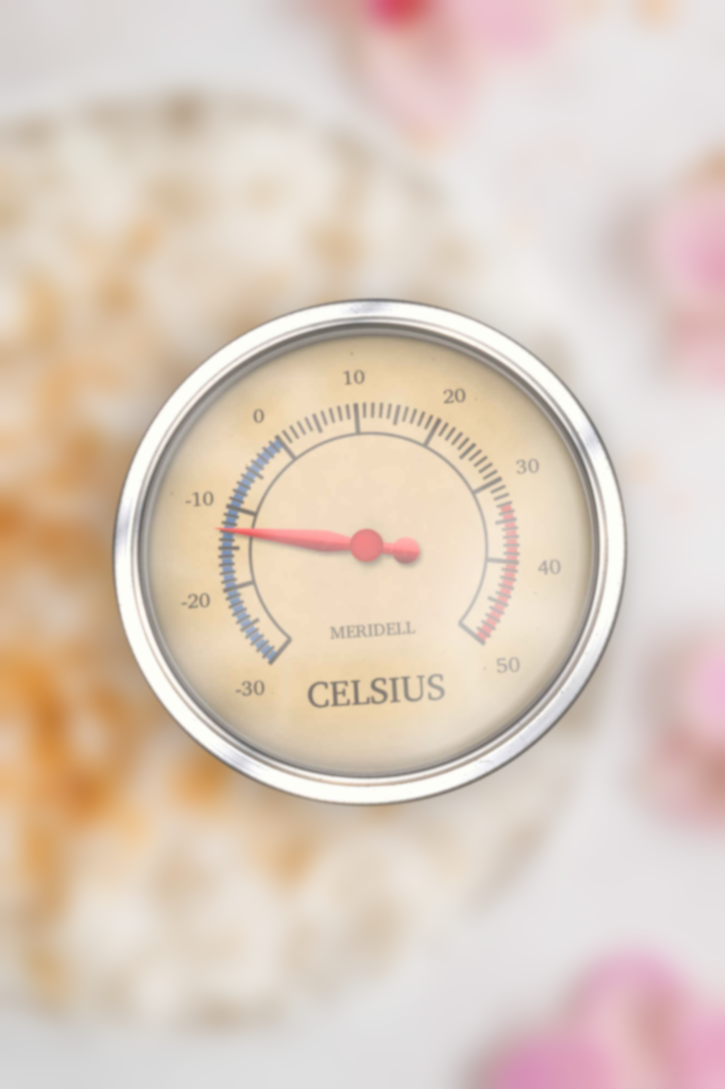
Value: **-13** °C
